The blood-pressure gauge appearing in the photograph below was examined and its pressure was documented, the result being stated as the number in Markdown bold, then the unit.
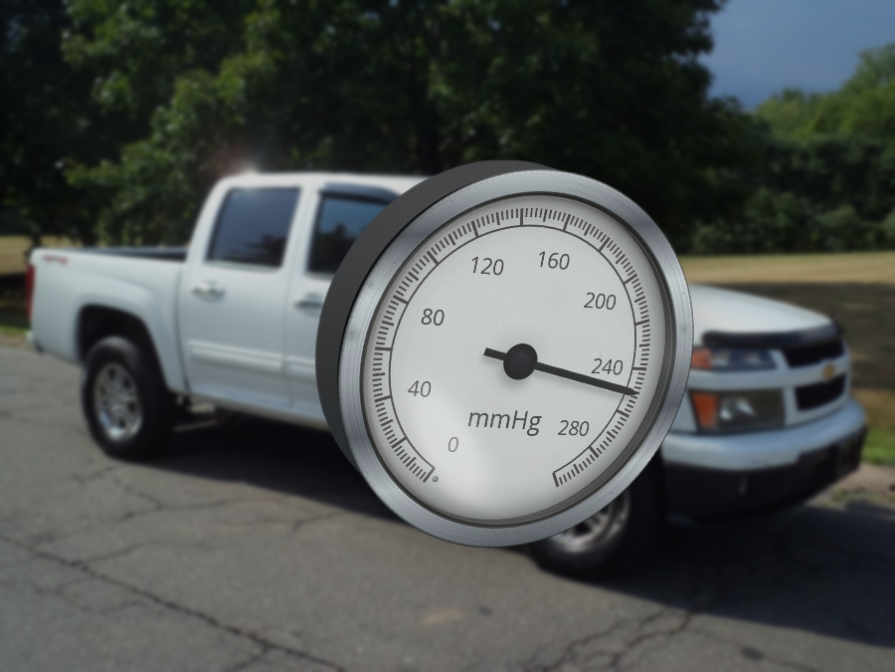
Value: **250** mmHg
